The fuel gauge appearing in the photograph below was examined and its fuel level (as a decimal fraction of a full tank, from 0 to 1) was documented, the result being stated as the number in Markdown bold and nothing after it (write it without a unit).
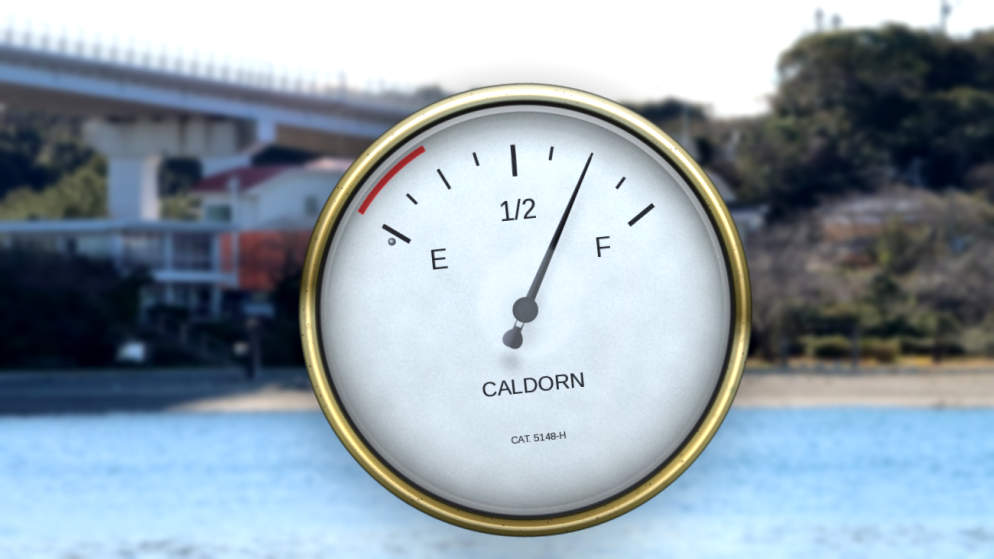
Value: **0.75**
